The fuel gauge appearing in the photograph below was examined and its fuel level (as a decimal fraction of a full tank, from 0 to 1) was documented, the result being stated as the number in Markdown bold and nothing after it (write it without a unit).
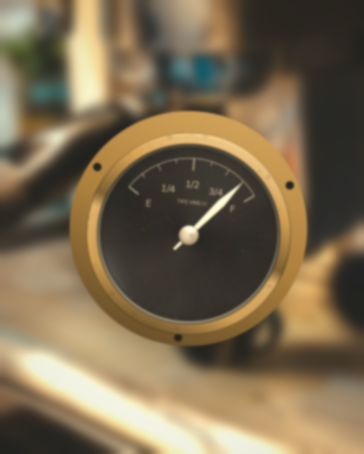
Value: **0.875**
